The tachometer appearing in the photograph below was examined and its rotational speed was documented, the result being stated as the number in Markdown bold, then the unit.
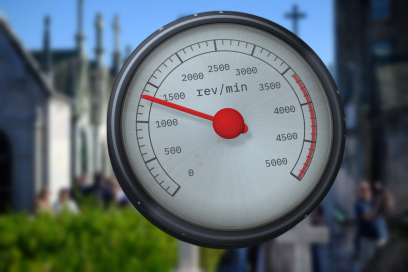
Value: **1300** rpm
